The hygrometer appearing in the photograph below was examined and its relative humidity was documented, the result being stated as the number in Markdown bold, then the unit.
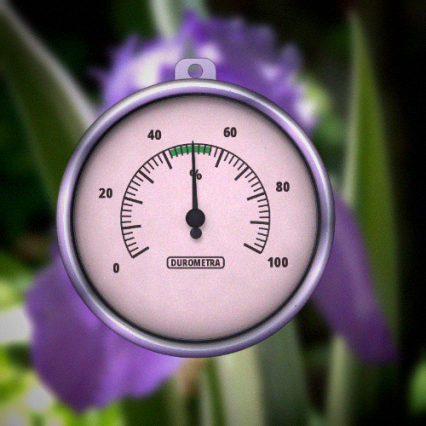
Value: **50** %
